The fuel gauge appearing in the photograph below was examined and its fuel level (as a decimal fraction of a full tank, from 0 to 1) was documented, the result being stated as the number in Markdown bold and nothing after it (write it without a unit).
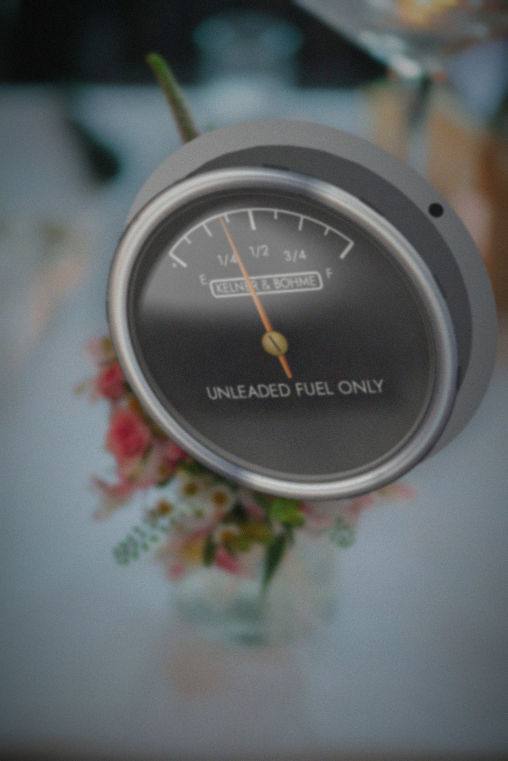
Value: **0.375**
